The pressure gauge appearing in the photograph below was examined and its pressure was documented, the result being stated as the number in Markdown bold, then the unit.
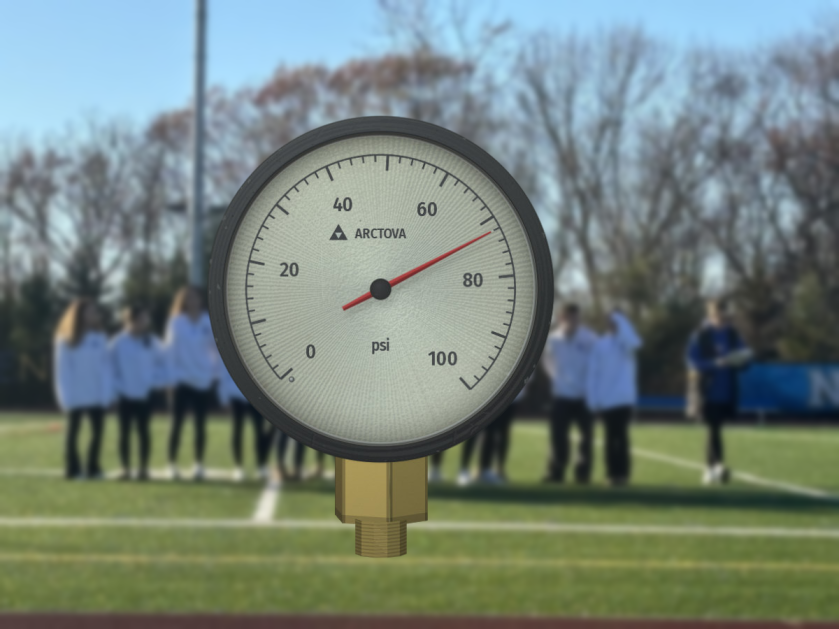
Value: **72** psi
